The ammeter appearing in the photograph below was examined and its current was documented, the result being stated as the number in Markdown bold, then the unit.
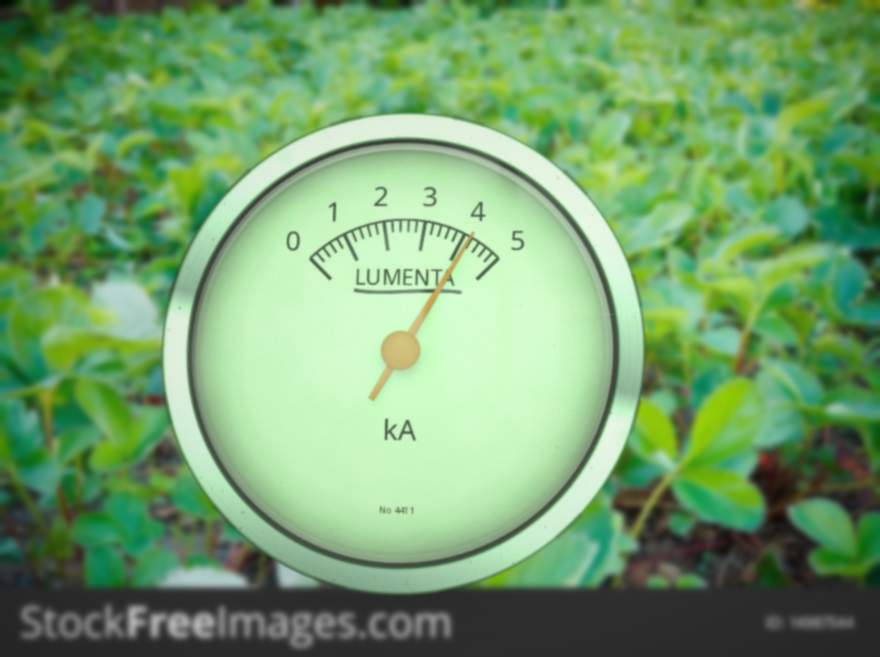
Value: **4.2** kA
